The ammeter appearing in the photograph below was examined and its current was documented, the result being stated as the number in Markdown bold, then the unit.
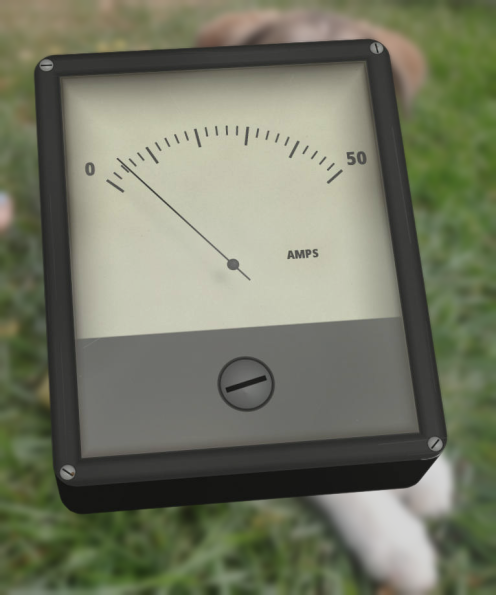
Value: **4** A
